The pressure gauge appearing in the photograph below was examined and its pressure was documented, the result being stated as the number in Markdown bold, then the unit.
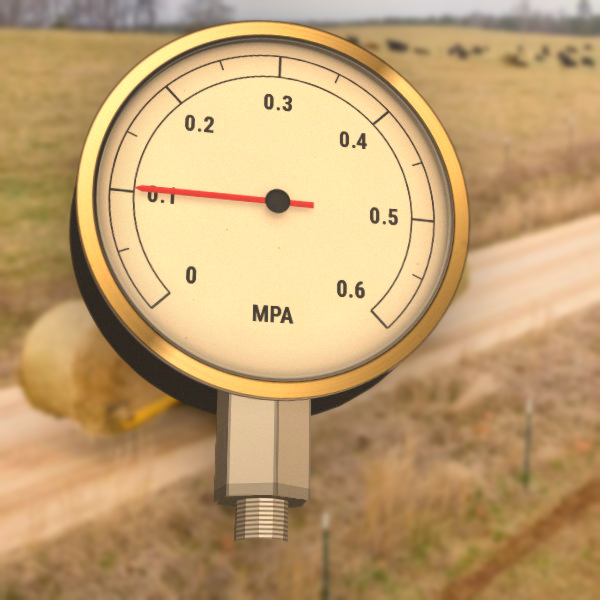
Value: **0.1** MPa
